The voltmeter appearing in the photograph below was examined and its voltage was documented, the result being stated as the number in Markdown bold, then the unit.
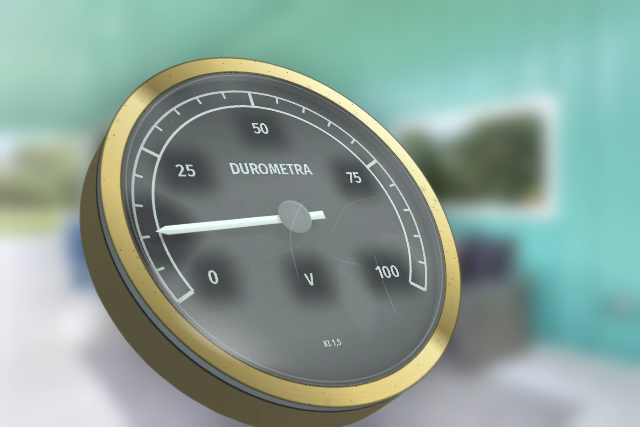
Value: **10** V
